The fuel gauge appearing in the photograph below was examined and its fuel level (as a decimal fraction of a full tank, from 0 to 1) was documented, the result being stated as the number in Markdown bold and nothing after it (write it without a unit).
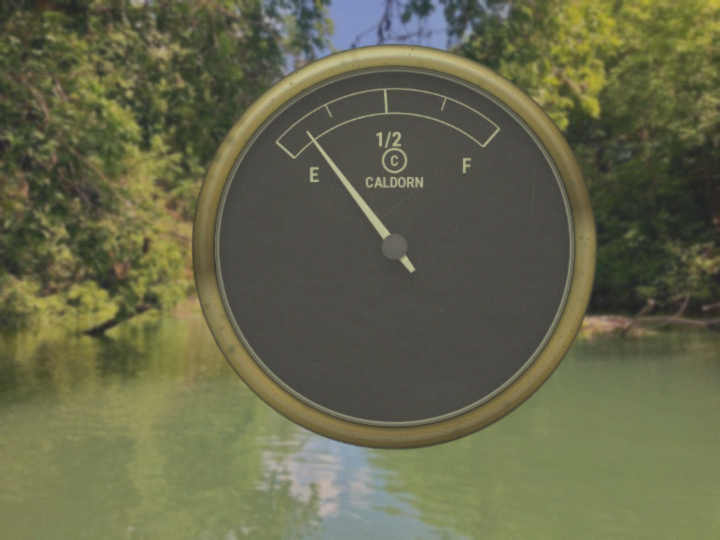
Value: **0.125**
